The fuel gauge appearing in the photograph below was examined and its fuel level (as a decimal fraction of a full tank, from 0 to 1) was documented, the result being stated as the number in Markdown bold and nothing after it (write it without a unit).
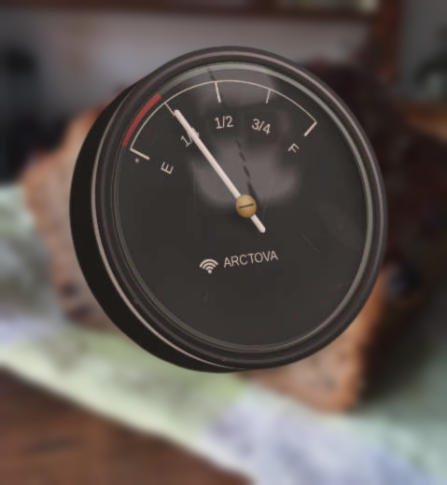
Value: **0.25**
